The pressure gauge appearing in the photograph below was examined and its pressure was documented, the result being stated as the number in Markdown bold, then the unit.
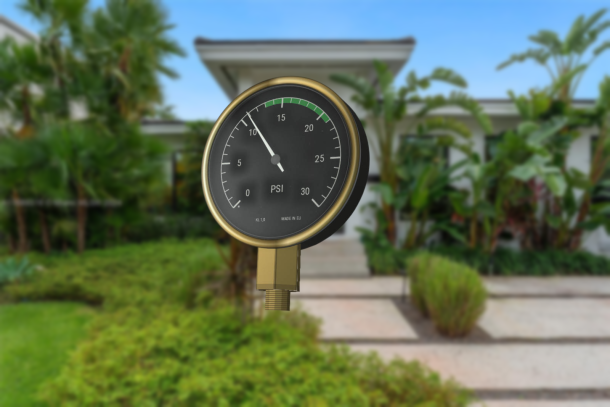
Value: **11** psi
